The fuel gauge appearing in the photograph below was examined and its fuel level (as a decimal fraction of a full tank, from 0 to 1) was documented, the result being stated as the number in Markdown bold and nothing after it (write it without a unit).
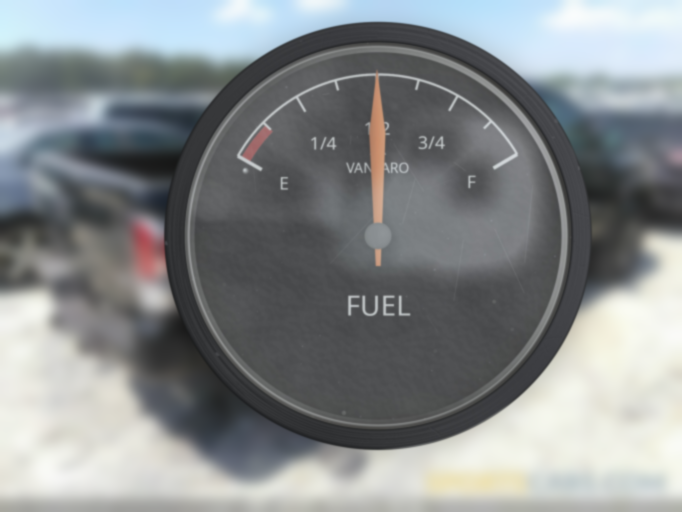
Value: **0.5**
